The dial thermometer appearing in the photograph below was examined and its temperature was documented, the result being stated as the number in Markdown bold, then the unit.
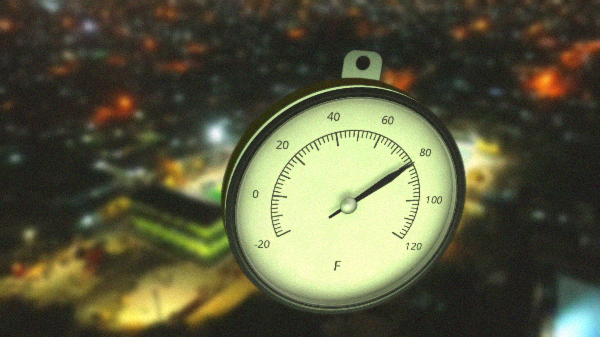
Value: **80** °F
